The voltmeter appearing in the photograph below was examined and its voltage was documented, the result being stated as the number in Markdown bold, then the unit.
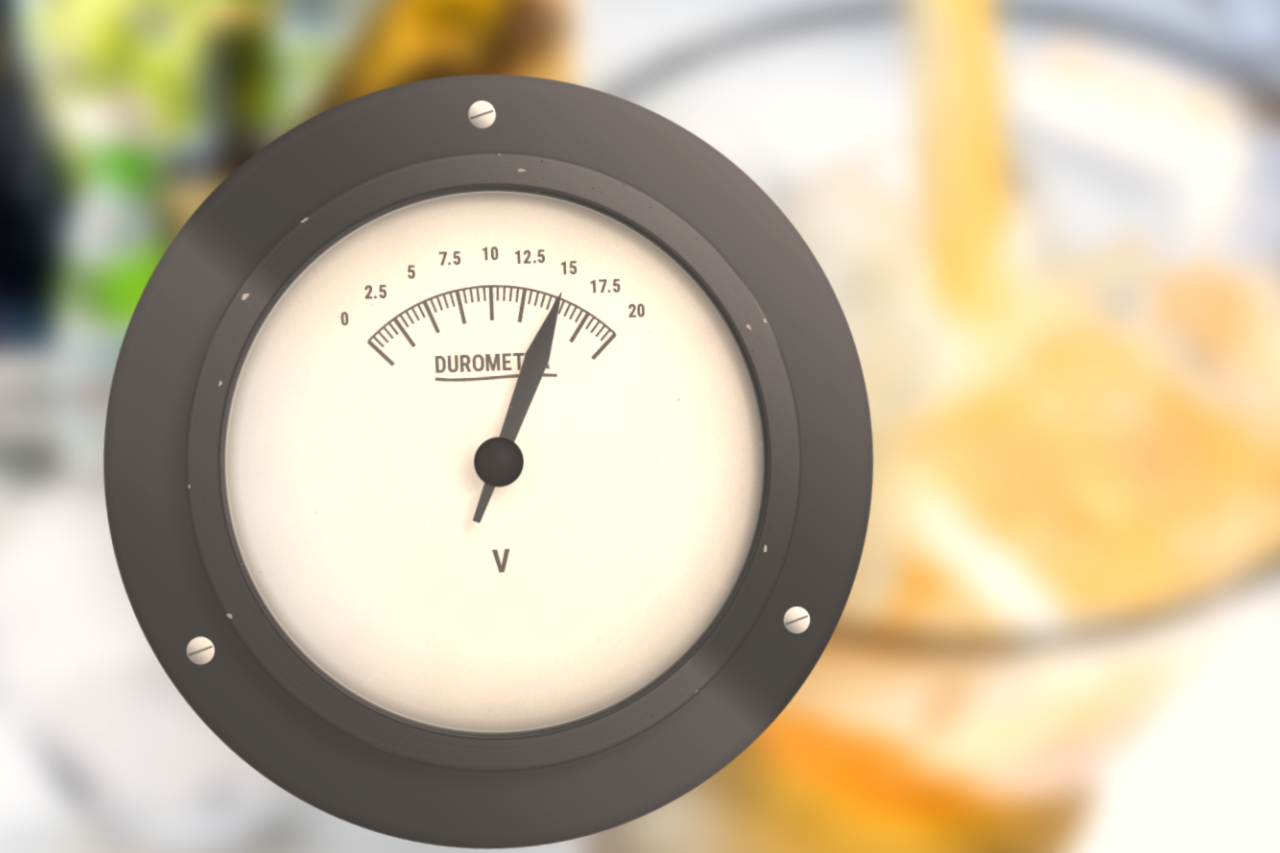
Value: **15** V
